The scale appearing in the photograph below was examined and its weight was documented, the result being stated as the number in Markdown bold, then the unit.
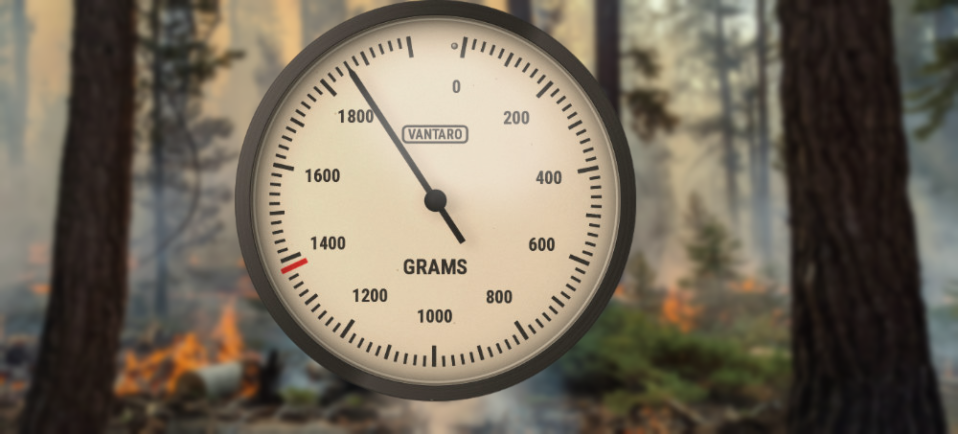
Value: **1860** g
